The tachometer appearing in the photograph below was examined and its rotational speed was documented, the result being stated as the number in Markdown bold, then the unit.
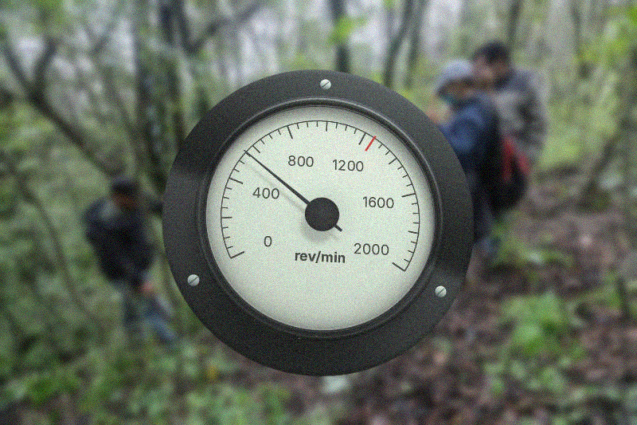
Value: **550** rpm
